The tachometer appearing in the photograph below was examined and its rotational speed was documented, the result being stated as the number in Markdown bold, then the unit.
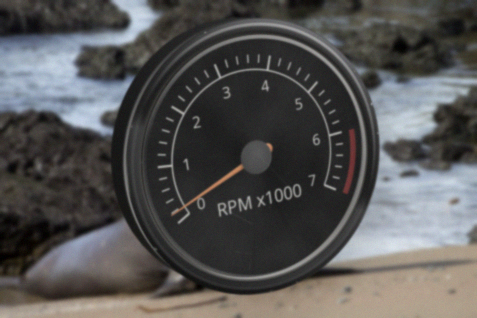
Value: **200** rpm
